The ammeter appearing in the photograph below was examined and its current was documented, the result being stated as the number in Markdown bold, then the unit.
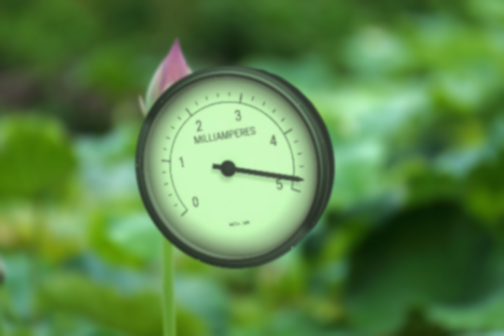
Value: **4.8** mA
